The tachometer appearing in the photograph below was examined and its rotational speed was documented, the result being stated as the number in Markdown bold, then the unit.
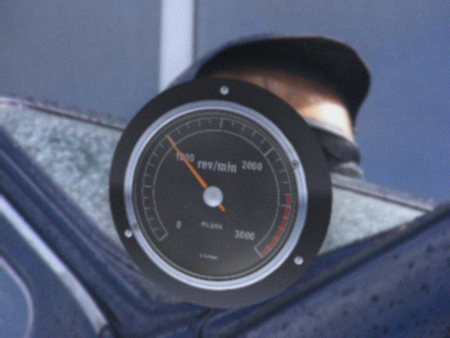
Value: **1000** rpm
